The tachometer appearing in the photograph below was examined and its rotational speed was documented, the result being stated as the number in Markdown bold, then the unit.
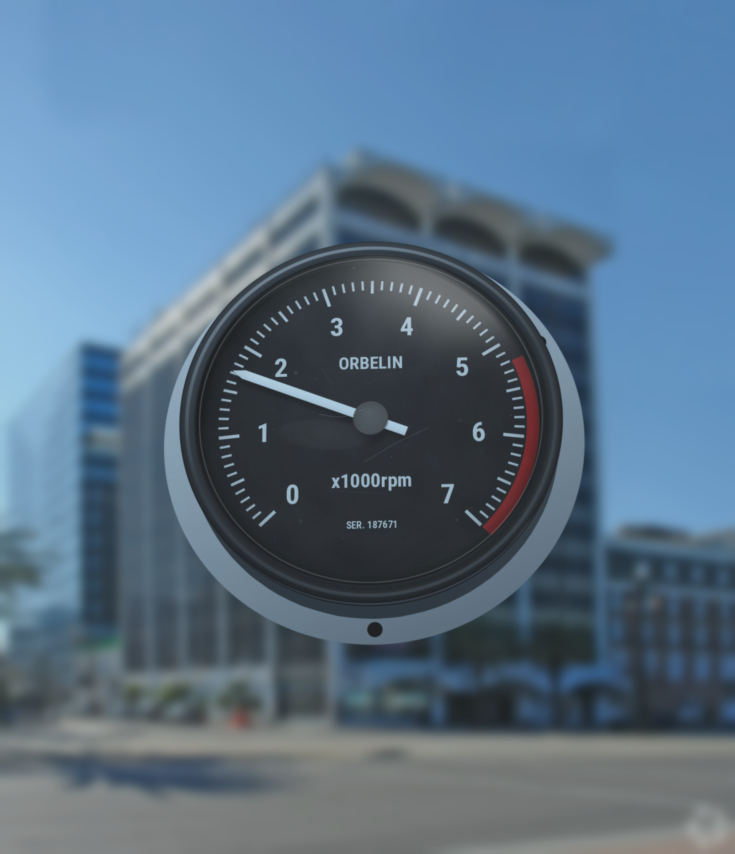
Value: **1700** rpm
